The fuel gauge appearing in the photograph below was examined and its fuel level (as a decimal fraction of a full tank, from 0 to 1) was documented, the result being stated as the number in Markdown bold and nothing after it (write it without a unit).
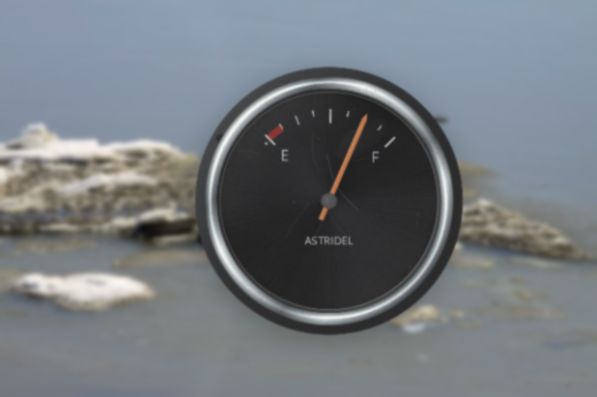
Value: **0.75**
